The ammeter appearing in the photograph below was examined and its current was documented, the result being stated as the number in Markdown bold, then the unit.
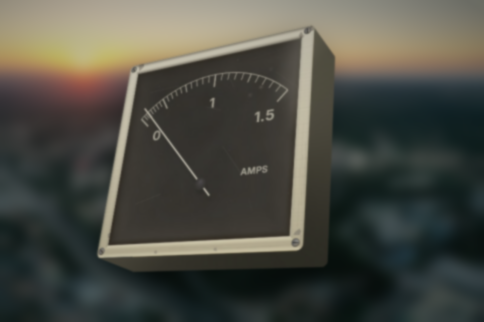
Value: **0.25** A
